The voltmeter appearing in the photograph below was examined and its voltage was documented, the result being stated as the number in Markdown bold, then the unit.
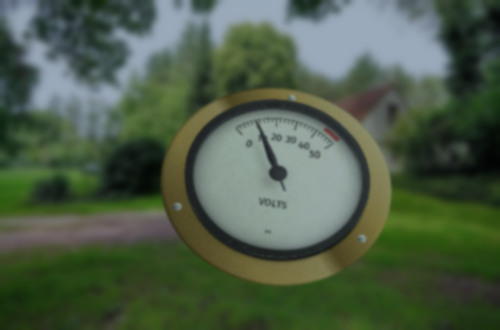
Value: **10** V
